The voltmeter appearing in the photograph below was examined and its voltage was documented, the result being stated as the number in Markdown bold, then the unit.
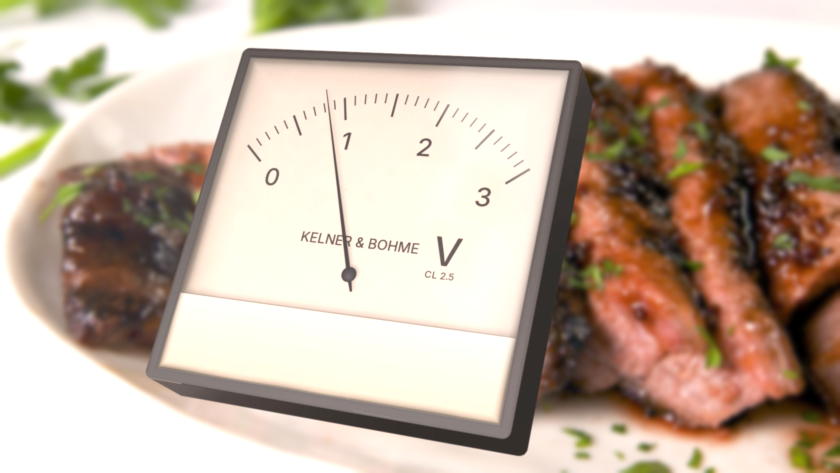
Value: **0.85** V
